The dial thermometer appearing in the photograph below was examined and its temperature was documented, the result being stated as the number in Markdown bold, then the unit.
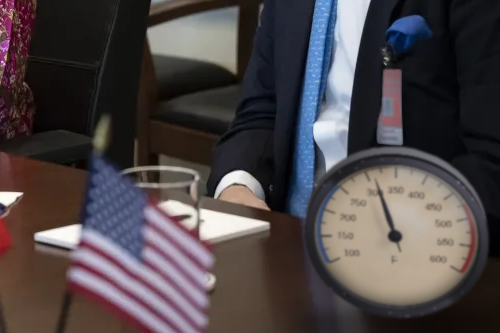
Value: **312.5** °F
